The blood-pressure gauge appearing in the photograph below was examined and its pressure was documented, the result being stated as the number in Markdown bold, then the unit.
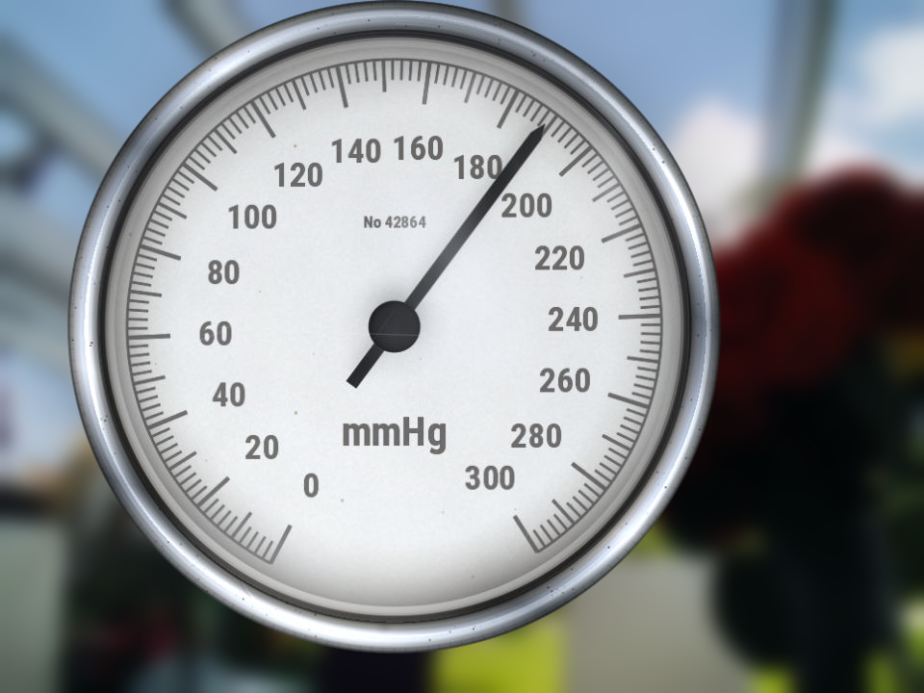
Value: **189** mmHg
